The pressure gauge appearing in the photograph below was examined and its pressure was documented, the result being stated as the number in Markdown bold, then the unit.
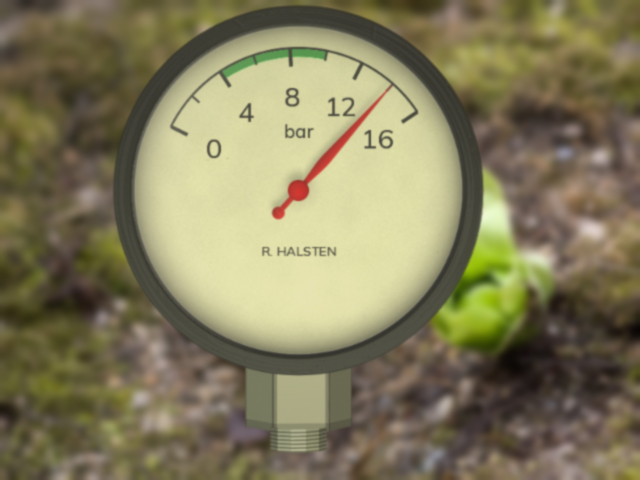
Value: **14** bar
